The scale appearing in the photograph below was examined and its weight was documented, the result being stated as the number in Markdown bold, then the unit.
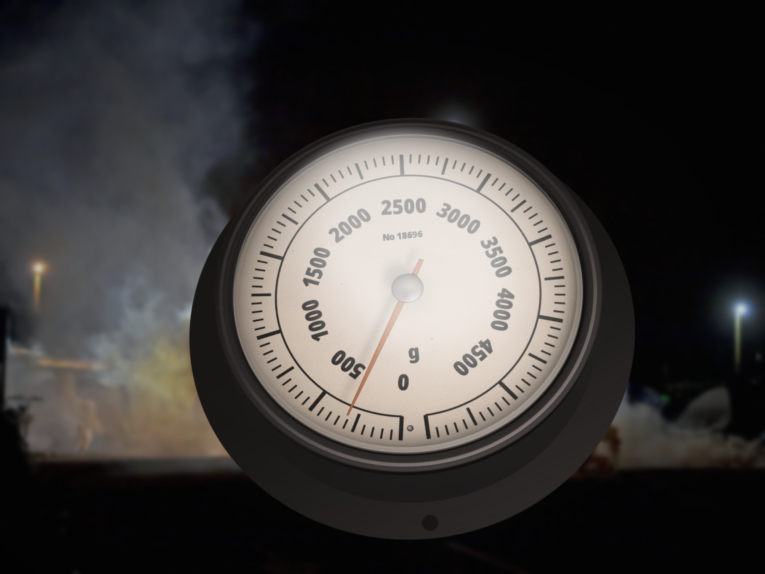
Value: **300** g
